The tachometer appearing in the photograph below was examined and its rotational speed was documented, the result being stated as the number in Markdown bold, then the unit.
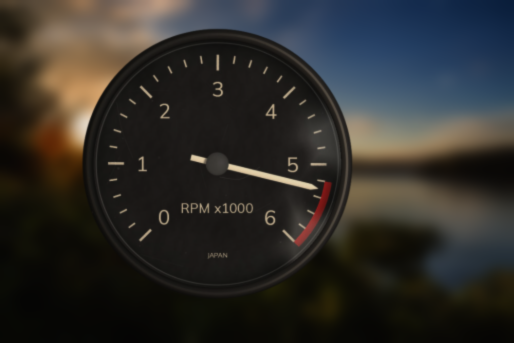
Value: **5300** rpm
